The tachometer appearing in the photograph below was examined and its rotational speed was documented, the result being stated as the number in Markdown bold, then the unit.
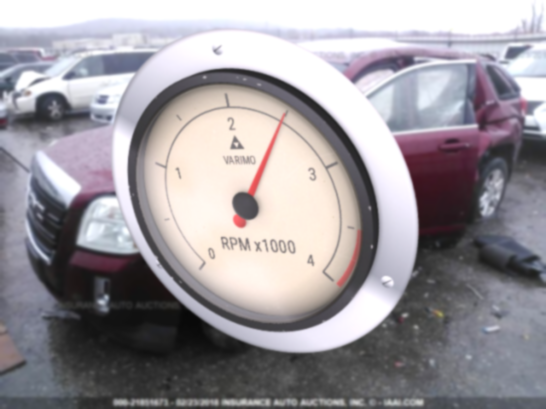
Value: **2500** rpm
